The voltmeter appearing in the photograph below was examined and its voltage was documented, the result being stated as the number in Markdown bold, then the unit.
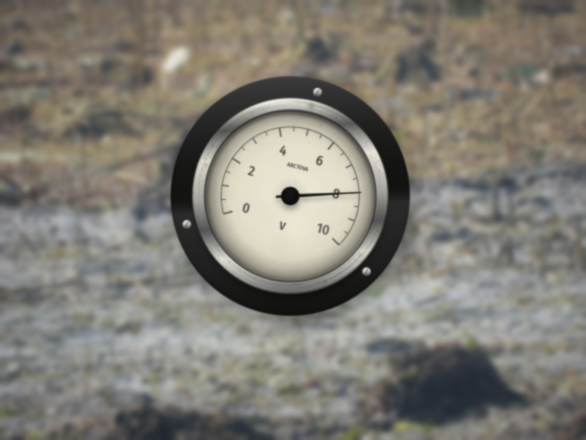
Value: **8** V
